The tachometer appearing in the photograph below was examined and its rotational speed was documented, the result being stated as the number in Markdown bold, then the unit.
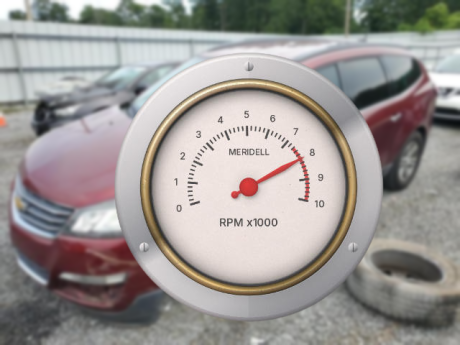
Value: **8000** rpm
